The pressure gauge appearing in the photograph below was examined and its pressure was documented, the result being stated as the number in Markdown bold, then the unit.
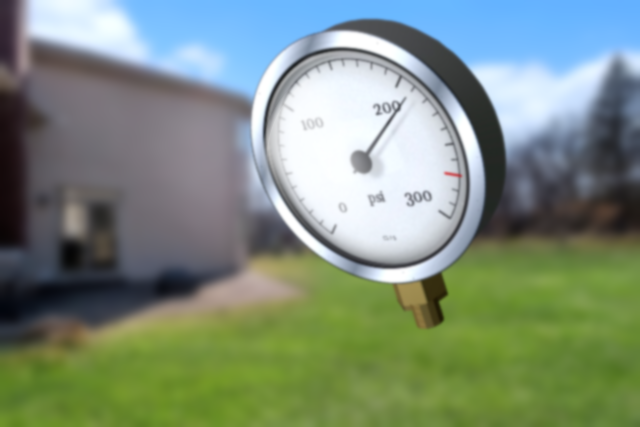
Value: **210** psi
